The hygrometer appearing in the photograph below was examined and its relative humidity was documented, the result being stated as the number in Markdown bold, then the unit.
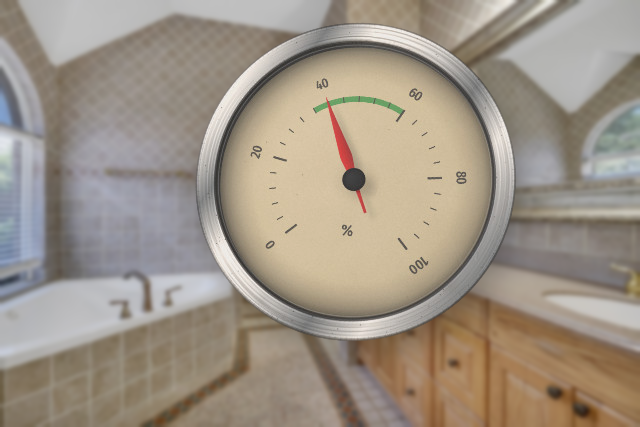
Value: **40** %
